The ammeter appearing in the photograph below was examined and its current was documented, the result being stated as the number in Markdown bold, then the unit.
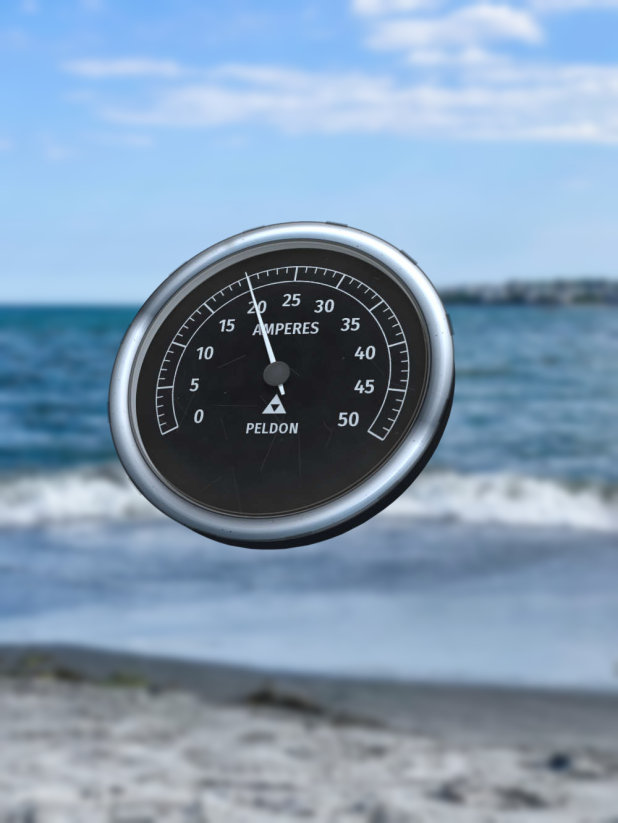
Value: **20** A
